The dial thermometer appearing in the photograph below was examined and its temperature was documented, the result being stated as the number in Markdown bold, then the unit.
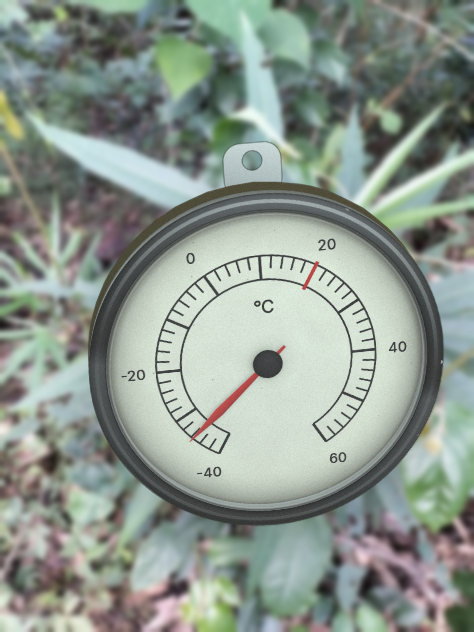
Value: **-34** °C
